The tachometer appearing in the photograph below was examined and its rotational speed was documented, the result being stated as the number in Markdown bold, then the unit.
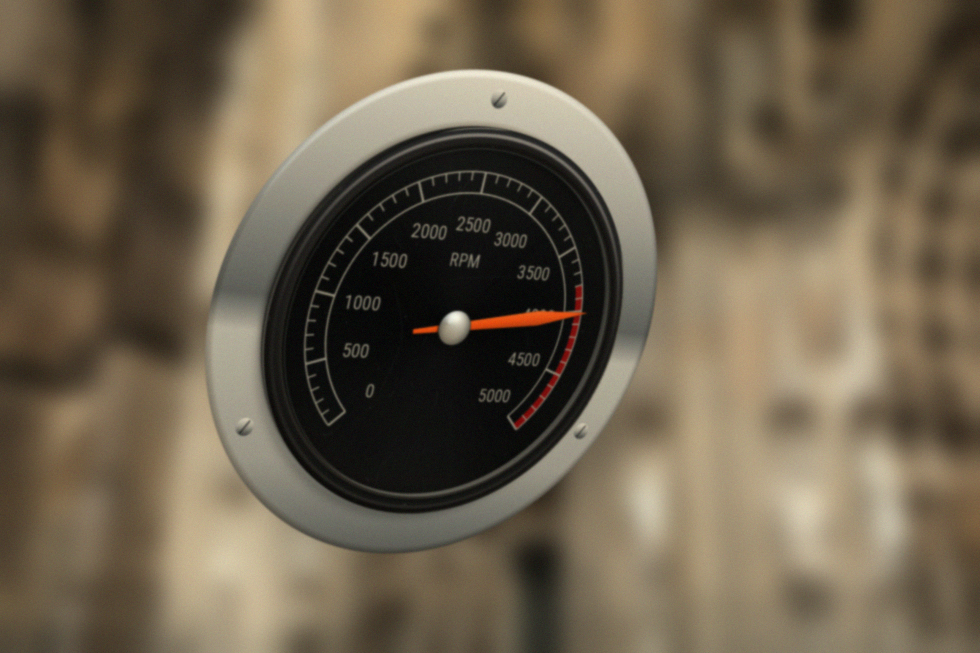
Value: **4000** rpm
